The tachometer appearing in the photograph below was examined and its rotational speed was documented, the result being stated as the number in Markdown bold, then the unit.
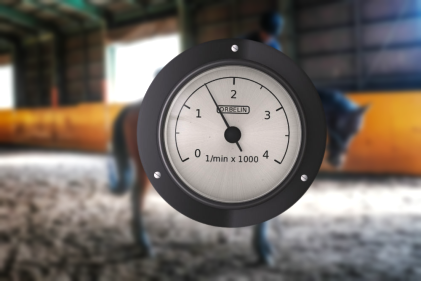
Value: **1500** rpm
